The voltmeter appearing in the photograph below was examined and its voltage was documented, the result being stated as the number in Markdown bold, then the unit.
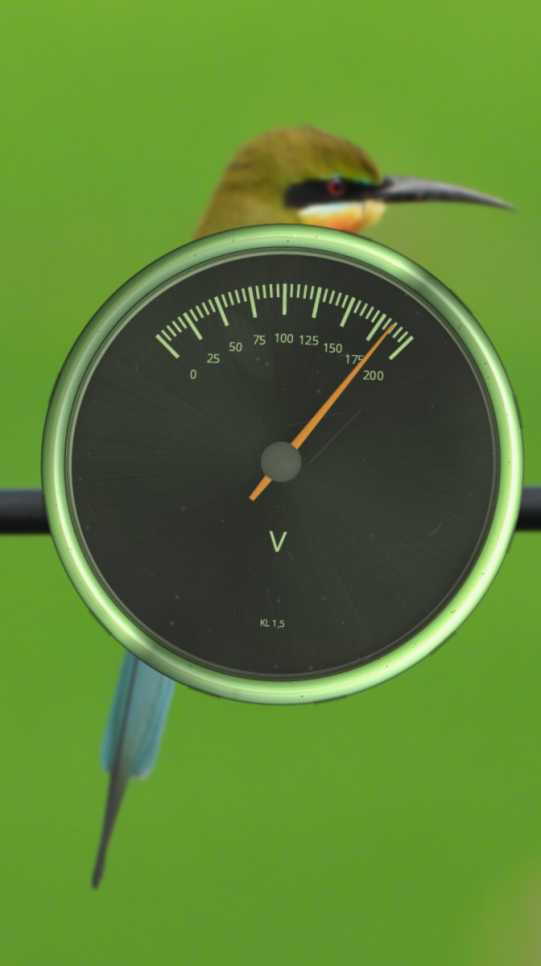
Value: **185** V
